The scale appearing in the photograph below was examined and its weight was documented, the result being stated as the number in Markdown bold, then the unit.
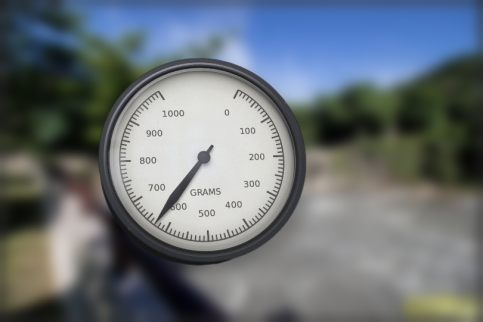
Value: **630** g
